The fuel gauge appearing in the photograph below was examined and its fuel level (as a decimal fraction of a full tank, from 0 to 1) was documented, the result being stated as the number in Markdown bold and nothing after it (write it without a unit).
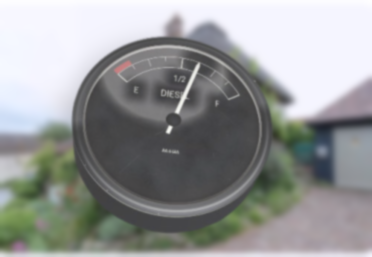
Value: **0.625**
